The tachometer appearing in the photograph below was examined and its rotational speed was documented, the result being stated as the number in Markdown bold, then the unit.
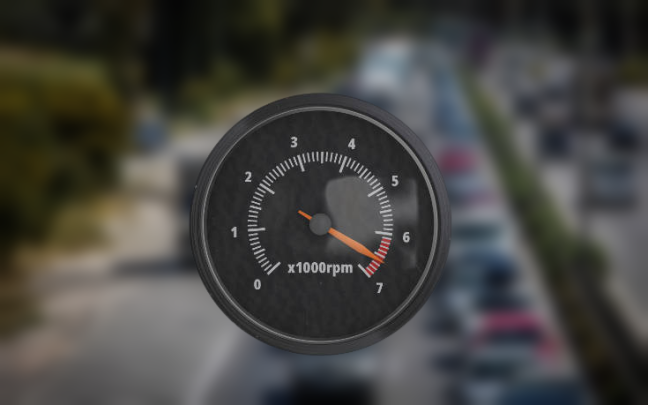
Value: **6600** rpm
